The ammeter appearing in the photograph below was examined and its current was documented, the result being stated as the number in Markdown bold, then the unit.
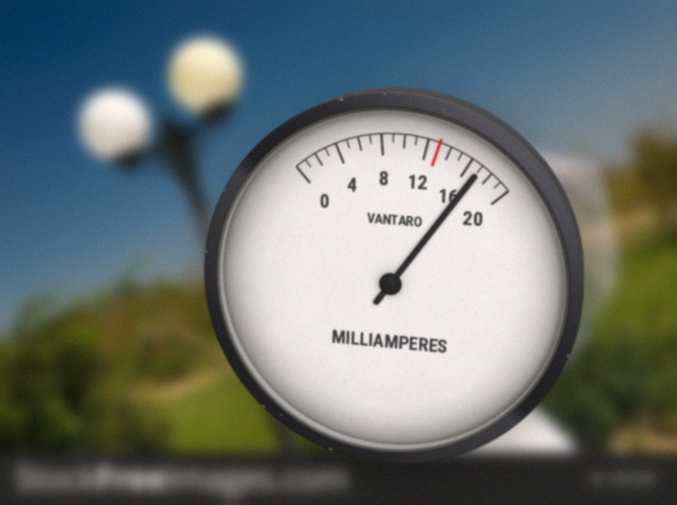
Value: **17** mA
